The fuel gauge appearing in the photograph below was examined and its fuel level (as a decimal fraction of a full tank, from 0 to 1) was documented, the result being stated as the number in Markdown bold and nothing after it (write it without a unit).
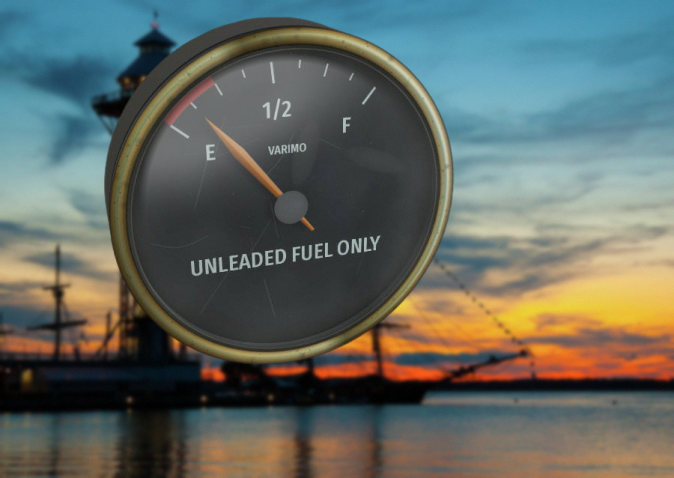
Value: **0.125**
